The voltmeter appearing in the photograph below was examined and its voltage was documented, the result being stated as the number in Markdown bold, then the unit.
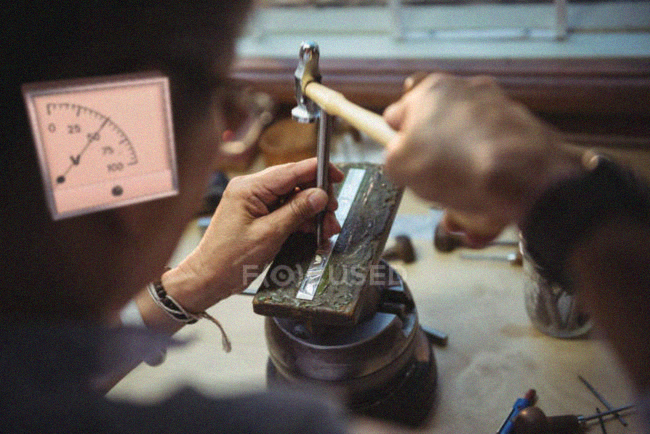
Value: **50** V
